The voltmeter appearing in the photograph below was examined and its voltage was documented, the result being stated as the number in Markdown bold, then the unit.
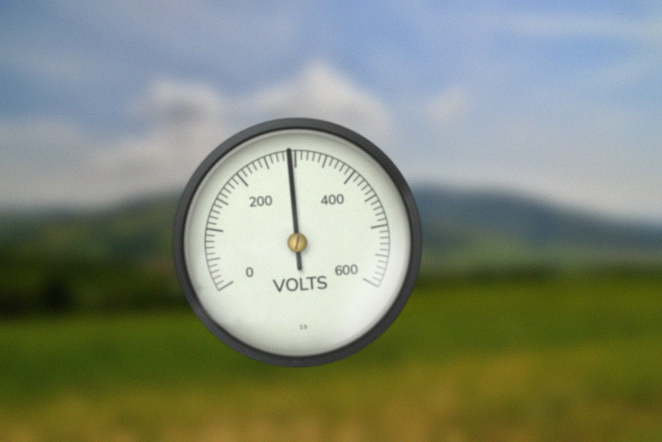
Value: **290** V
